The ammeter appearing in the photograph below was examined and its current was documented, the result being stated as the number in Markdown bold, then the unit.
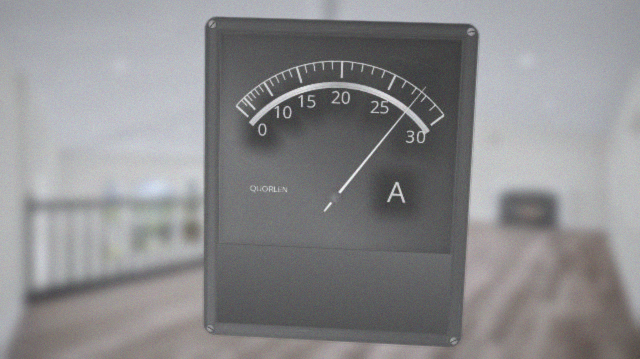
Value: **27.5** A
